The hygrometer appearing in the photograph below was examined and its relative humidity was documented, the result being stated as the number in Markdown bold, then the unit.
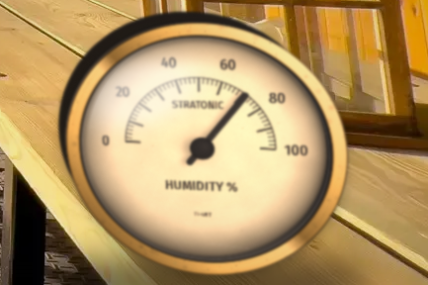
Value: **70** %
